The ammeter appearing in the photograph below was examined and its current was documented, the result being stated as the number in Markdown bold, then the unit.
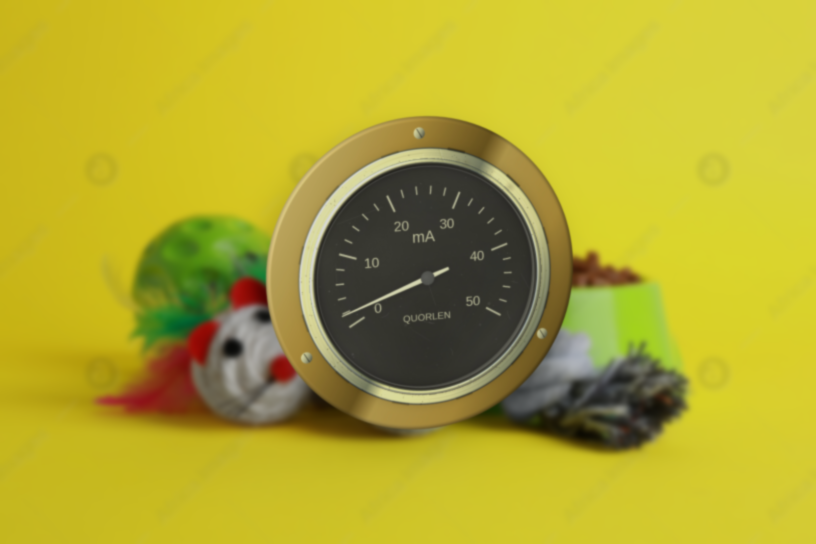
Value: **2** mA
